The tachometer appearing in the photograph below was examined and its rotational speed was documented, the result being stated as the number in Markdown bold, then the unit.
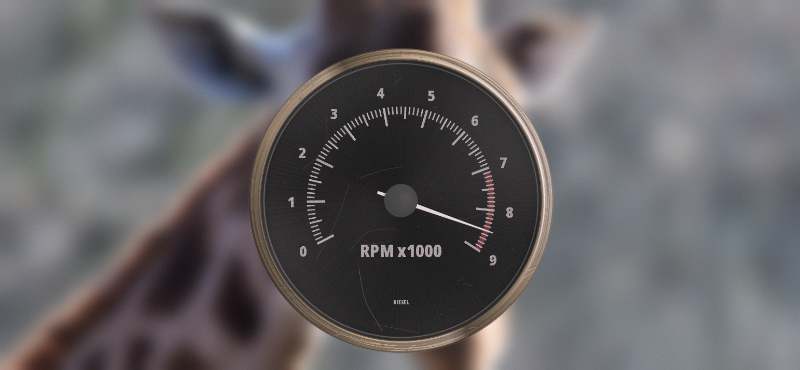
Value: **8500** rpm
